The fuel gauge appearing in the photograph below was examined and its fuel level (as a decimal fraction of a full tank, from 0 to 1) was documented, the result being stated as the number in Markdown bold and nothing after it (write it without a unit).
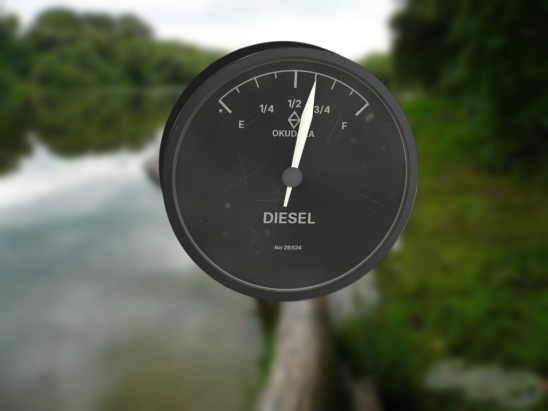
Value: **0.625**
